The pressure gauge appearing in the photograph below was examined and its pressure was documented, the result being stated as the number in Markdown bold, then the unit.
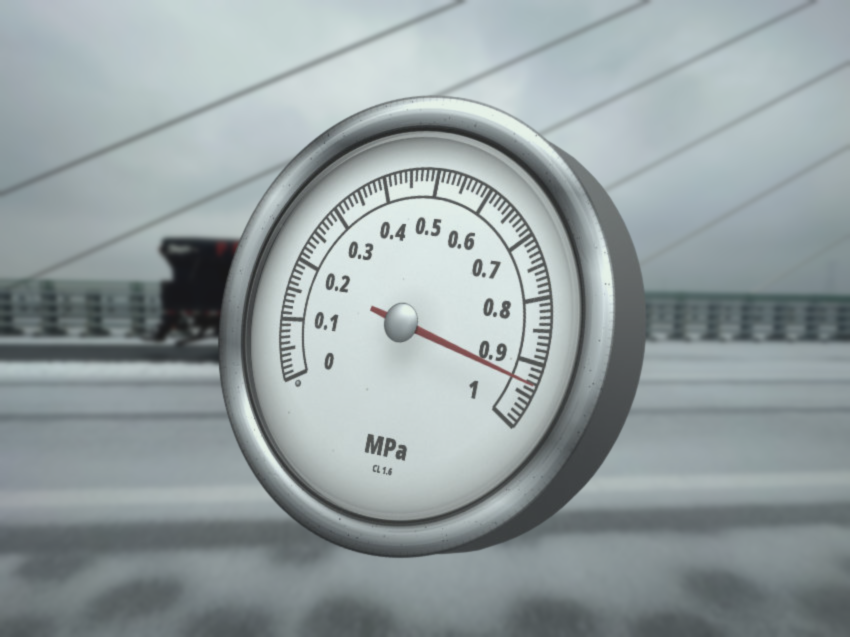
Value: **0.93** MPa
